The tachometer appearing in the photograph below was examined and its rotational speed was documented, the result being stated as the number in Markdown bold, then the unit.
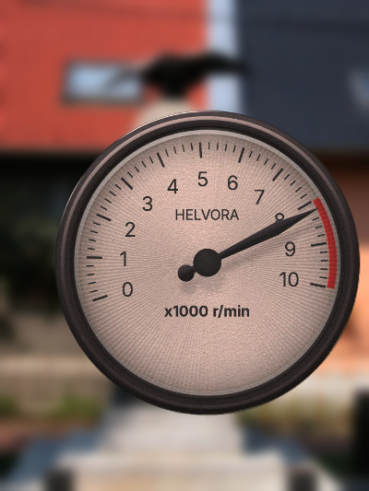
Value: **8200** rpm
